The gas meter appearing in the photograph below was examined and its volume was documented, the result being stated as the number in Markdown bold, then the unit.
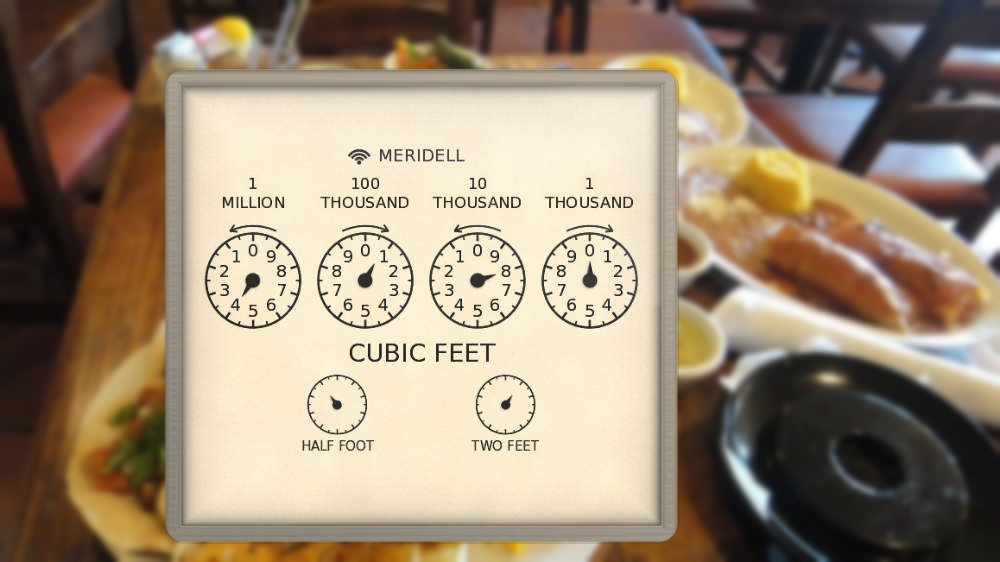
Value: **408000** ft³
